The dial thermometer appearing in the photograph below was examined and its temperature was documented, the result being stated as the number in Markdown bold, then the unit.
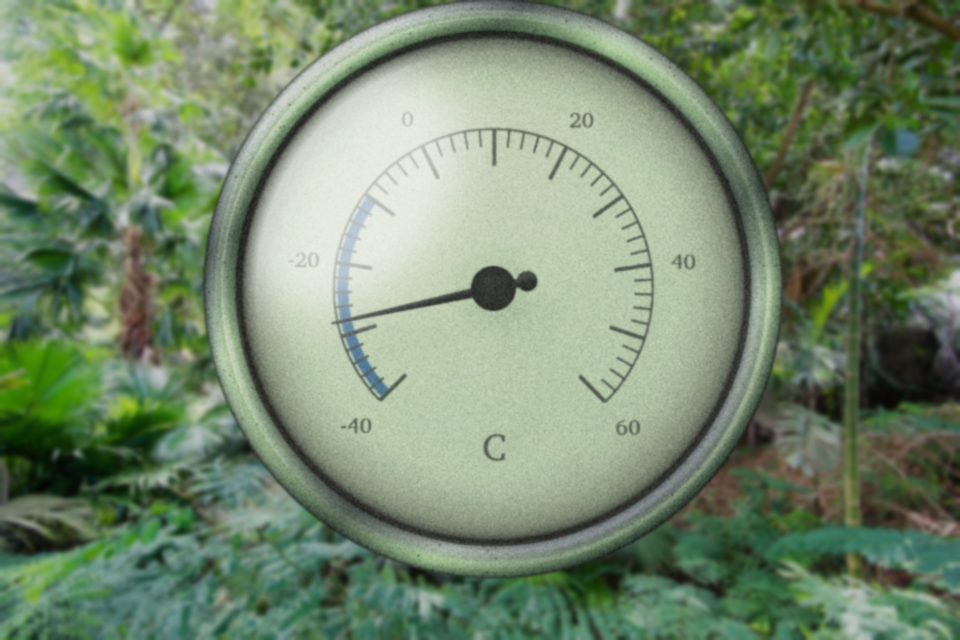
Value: **-28** °C
